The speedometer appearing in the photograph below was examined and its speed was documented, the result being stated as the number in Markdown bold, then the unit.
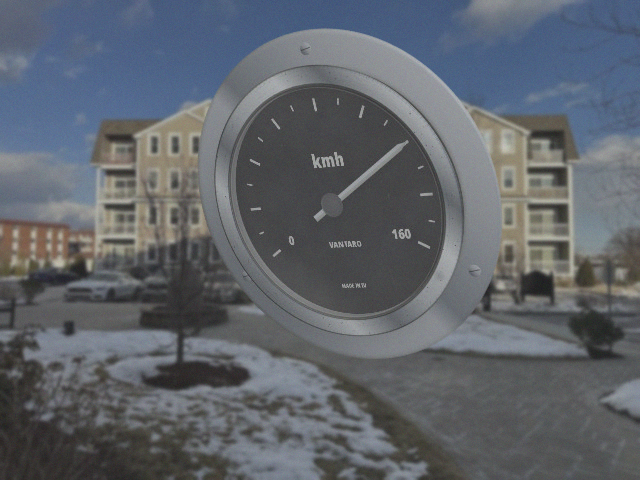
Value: **120** km/h
